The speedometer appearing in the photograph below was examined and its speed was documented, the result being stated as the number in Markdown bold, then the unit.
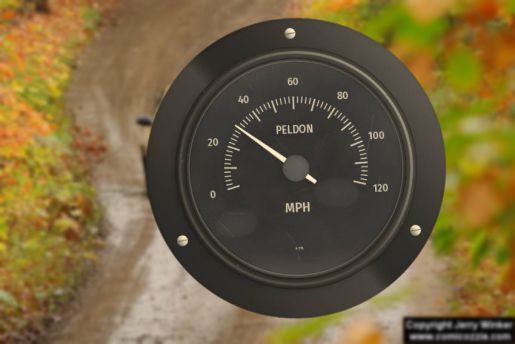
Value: **30** mph
